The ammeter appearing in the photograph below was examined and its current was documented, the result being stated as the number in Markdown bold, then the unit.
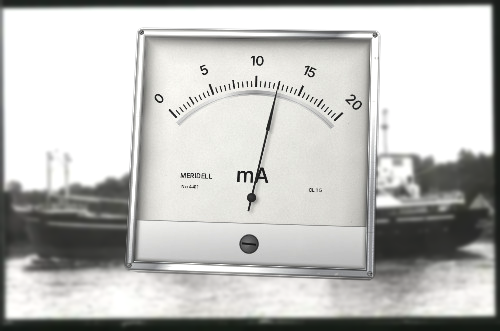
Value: **12.5** mA
